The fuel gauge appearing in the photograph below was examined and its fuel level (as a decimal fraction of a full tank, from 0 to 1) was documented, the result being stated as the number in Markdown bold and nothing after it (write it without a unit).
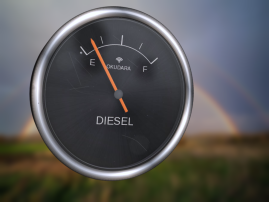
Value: **0.125**
